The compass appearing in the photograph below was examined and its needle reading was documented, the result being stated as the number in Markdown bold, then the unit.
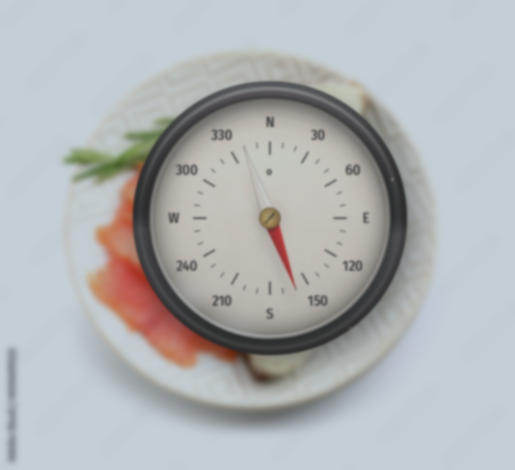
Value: **160** °
